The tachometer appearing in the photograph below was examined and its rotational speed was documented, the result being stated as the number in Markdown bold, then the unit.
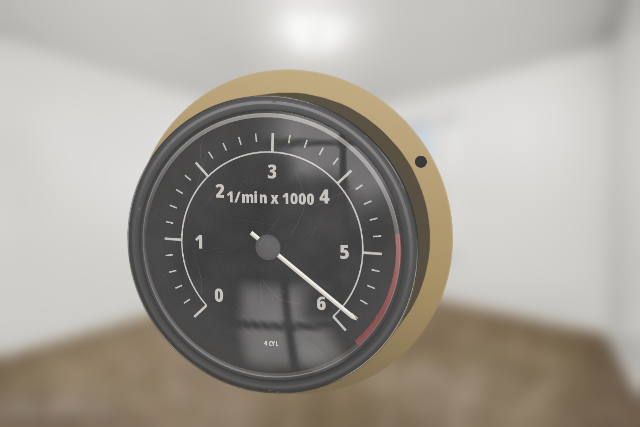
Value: **5800** rpm
